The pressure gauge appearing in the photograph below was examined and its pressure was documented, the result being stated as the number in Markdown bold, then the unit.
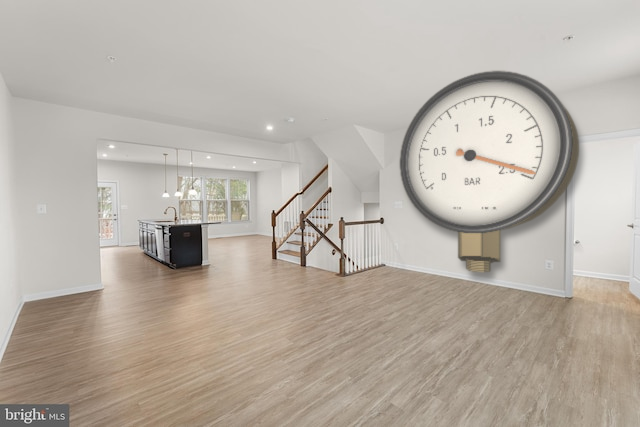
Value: **2.45** bar
